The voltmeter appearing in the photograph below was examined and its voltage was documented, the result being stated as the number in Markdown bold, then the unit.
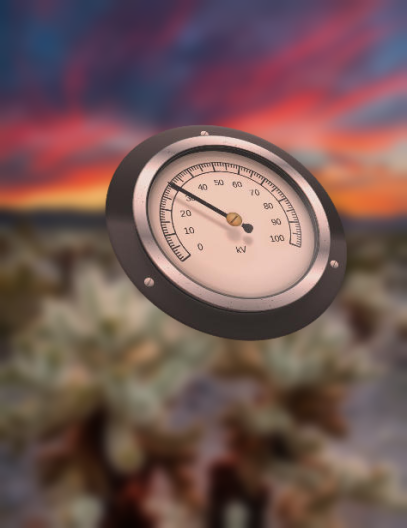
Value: **30** kV
